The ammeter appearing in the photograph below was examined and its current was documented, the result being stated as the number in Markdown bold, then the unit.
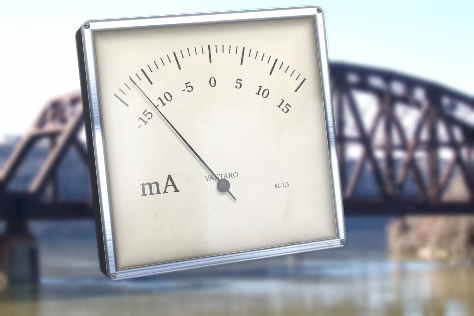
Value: **-12** mA
